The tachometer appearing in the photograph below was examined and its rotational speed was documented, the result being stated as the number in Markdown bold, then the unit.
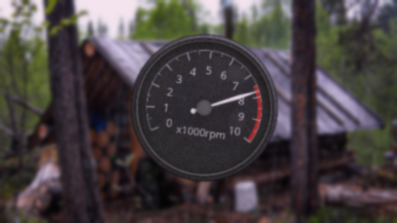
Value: **7750** rpm
